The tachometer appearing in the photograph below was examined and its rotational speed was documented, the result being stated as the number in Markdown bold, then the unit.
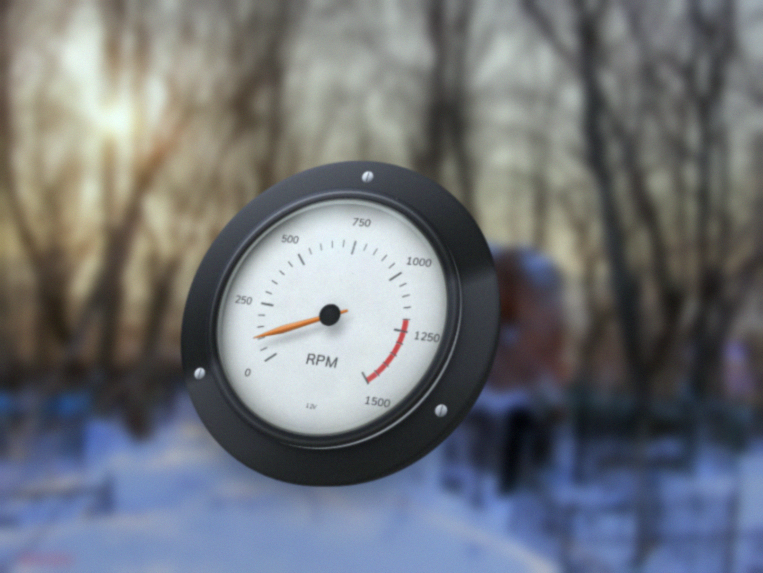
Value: **100** rpm
